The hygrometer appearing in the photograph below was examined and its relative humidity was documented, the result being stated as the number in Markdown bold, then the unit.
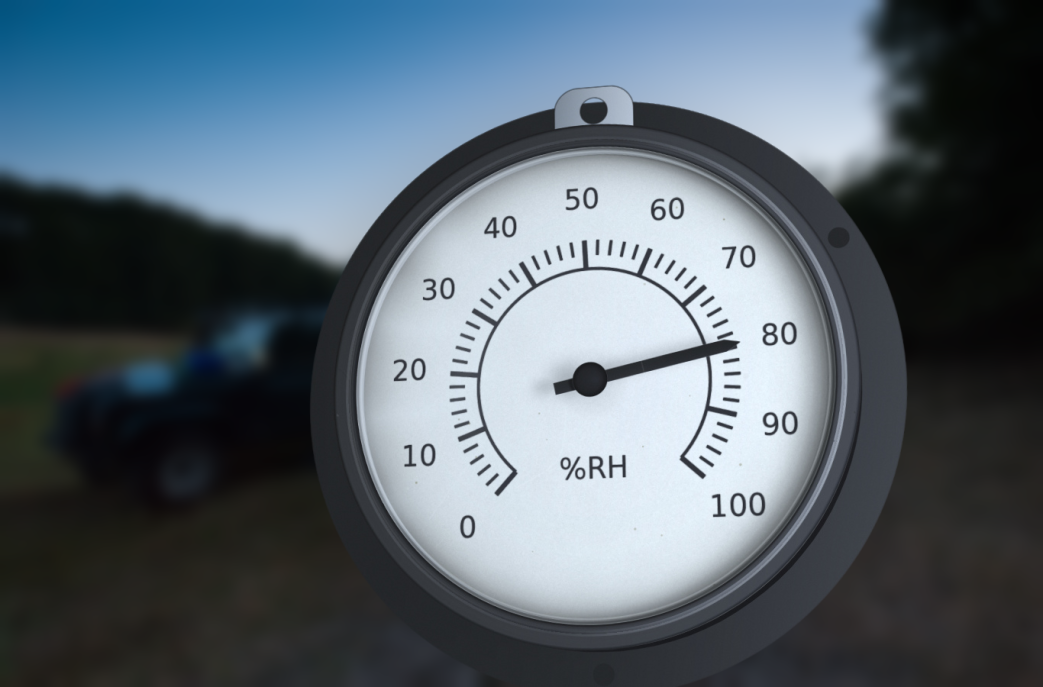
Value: **80** %
